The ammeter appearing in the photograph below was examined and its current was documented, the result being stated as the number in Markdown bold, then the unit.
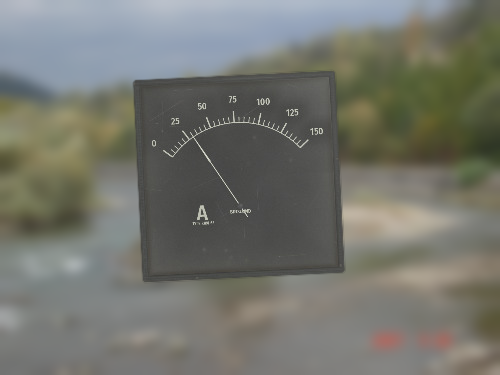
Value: **30** A
